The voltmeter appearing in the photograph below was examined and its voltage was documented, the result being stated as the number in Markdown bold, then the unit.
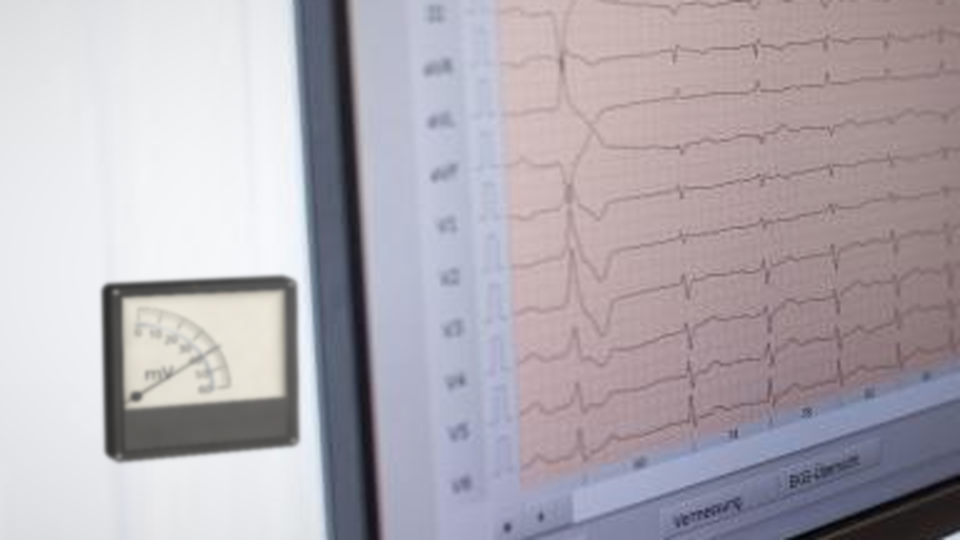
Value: **40** mV
